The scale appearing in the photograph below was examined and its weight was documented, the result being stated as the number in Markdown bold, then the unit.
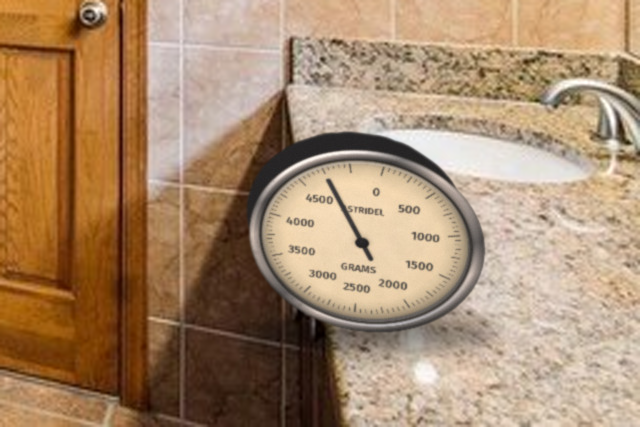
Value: **4750** g
